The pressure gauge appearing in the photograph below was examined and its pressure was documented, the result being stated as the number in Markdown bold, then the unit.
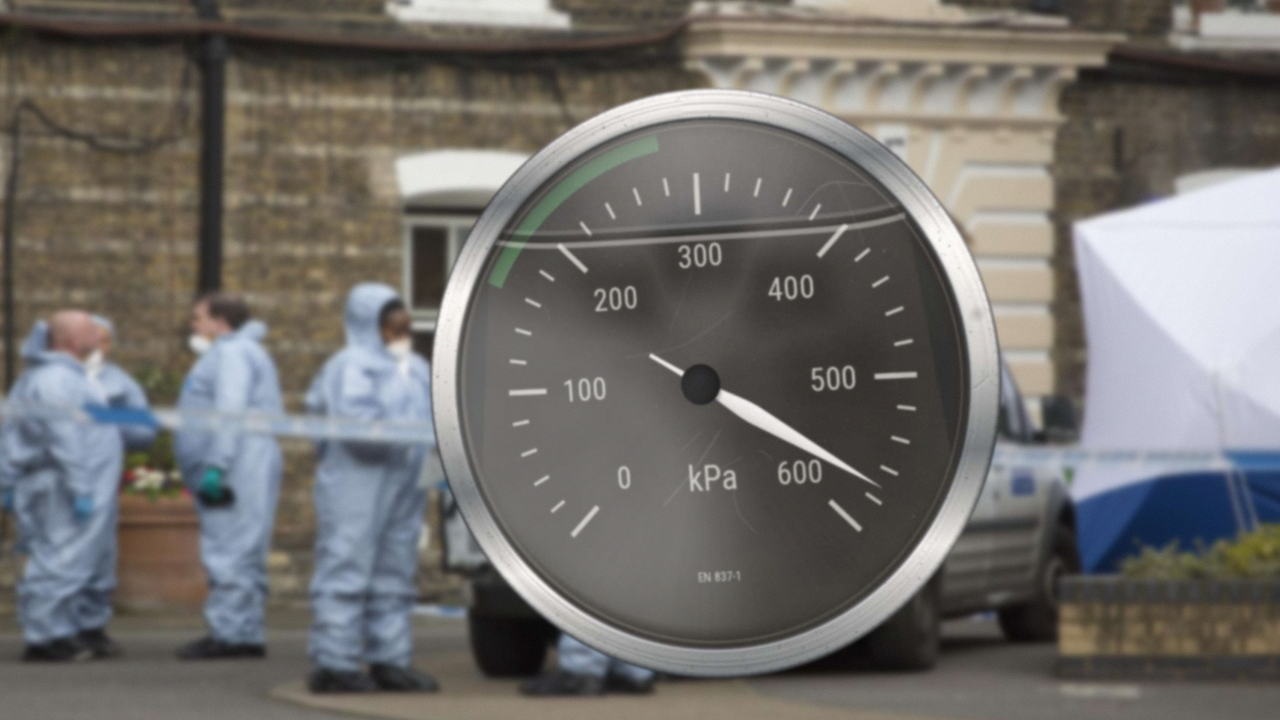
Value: **570** kPa
